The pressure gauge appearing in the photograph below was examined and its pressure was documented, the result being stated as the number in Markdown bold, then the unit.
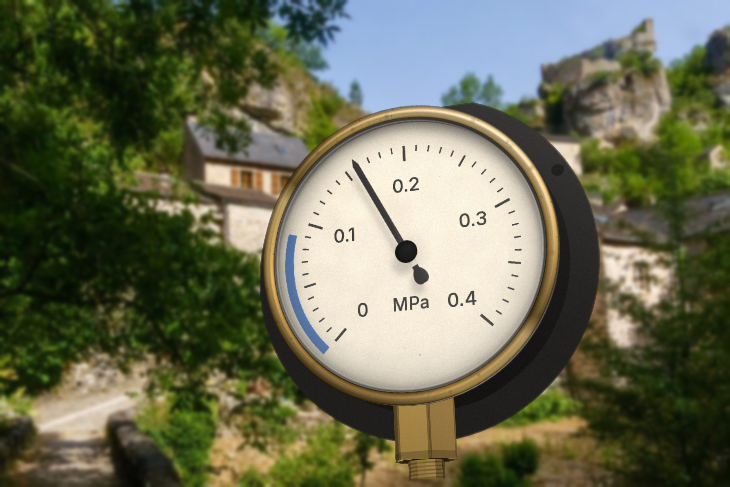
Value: **0.16** MPa
